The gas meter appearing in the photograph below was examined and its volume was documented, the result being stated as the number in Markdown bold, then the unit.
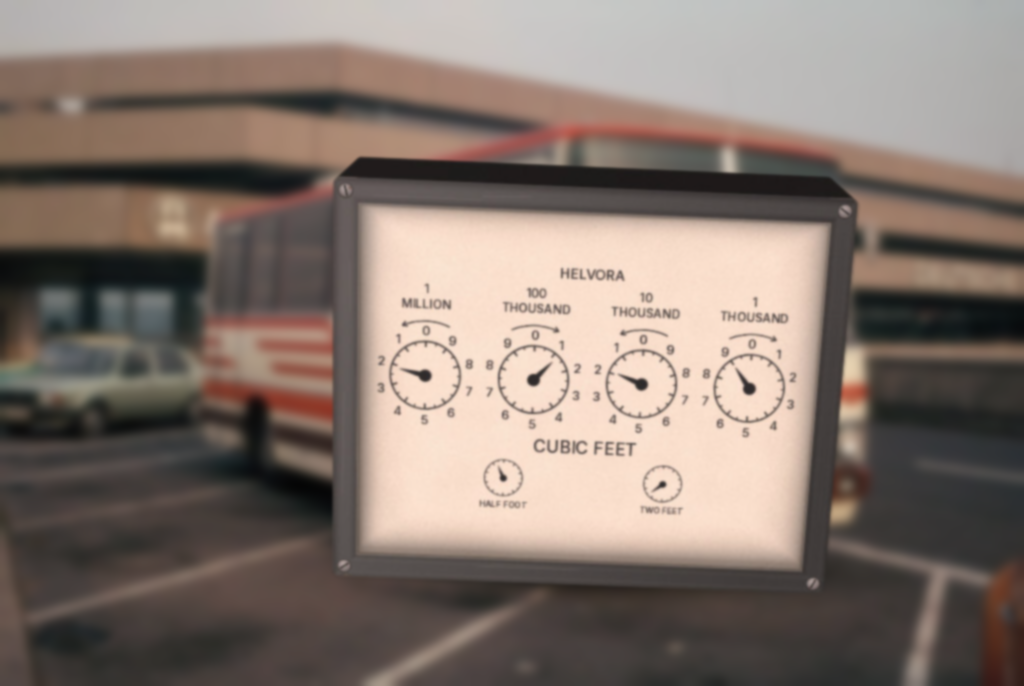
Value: **211900** ft³
